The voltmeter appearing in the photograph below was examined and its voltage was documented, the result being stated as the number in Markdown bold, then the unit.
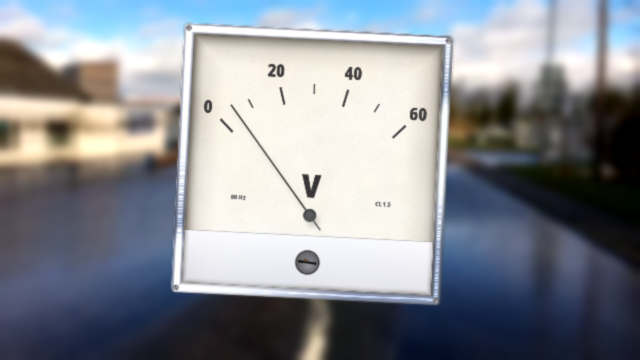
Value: **5** V
